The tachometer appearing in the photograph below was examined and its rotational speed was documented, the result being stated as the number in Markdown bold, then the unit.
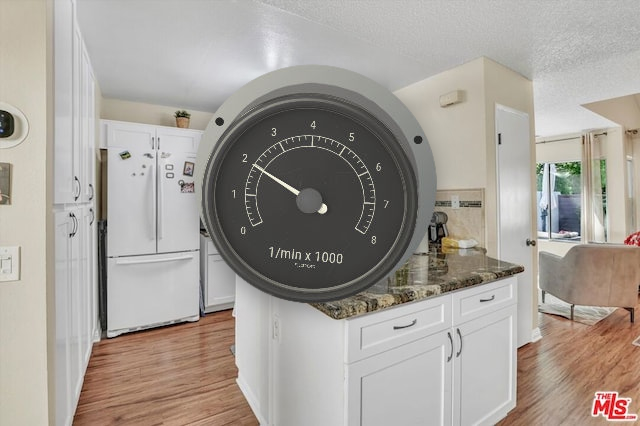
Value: **2000** rpm
